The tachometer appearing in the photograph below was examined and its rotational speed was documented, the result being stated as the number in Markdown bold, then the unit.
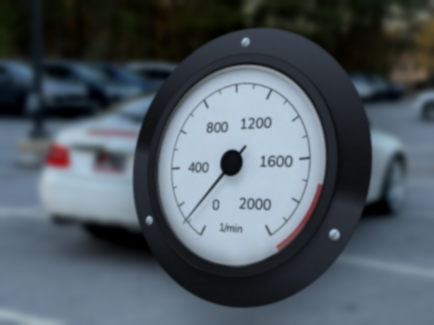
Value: **100** rpm
